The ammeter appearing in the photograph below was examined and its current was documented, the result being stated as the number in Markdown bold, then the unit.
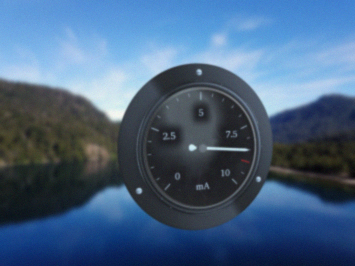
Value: **8.5** mA
